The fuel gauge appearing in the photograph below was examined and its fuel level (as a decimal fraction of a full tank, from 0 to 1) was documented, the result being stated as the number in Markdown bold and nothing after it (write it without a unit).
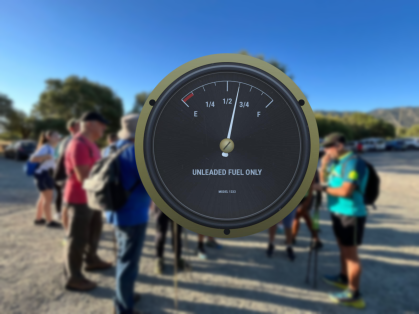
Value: **0.625**
